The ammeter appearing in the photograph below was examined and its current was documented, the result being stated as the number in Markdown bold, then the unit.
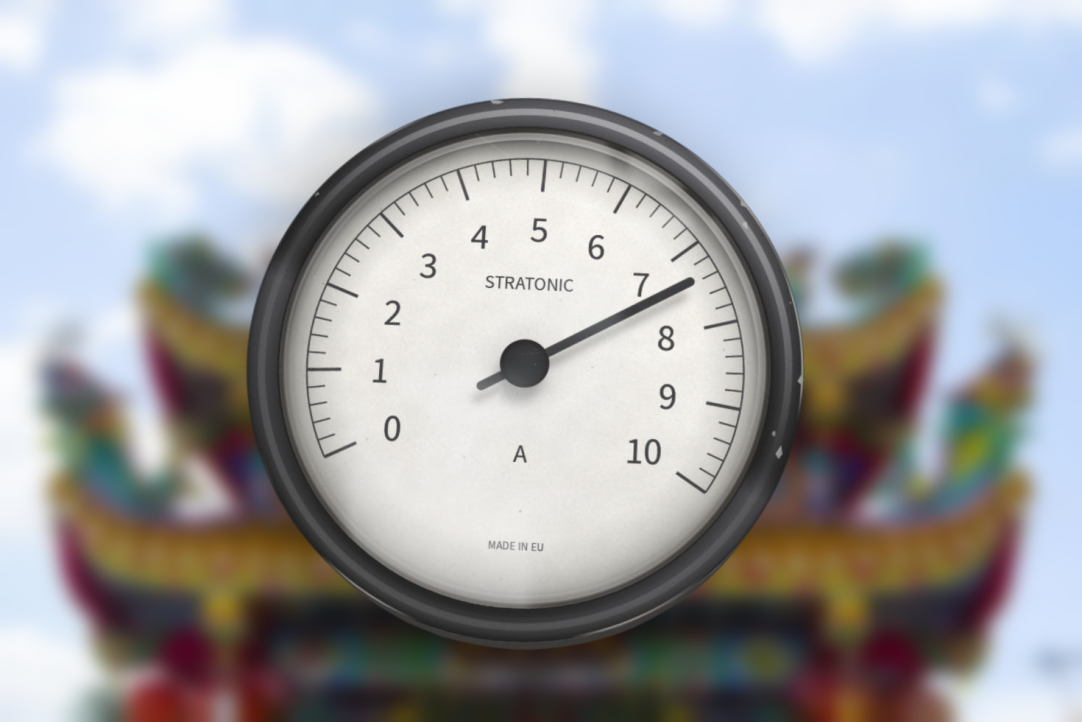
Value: **7.4** A
